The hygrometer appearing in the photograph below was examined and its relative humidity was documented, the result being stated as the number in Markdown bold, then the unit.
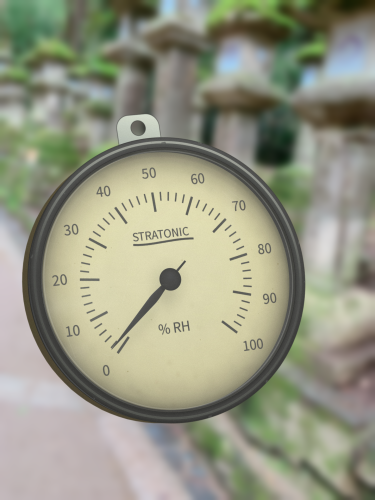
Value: **2** %
